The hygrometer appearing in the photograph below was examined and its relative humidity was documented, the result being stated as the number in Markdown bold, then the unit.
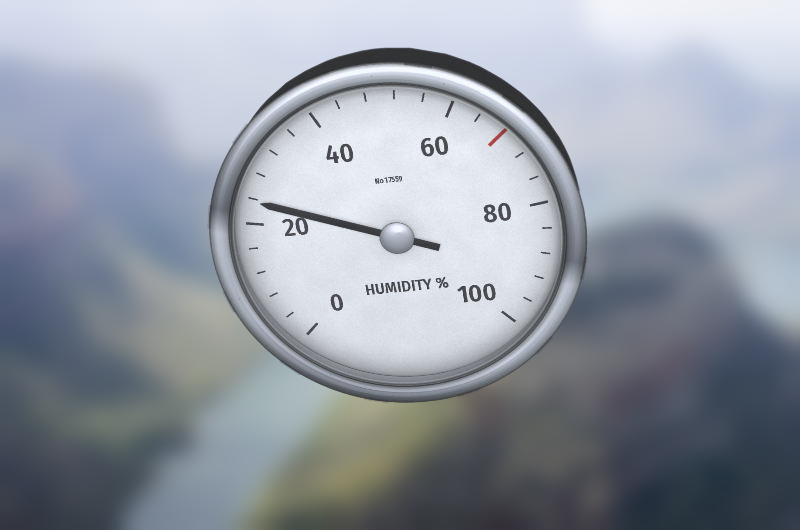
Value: **24** %
